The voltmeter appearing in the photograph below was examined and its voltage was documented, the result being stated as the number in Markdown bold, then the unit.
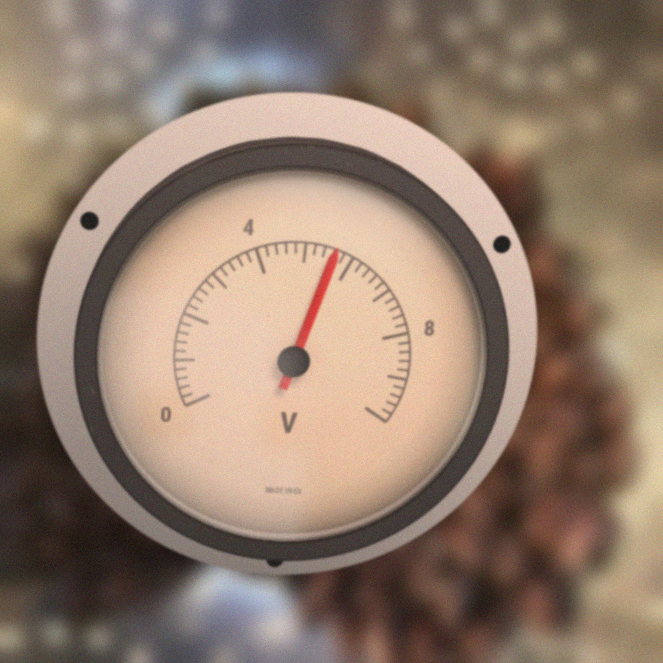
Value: **5.6** V
